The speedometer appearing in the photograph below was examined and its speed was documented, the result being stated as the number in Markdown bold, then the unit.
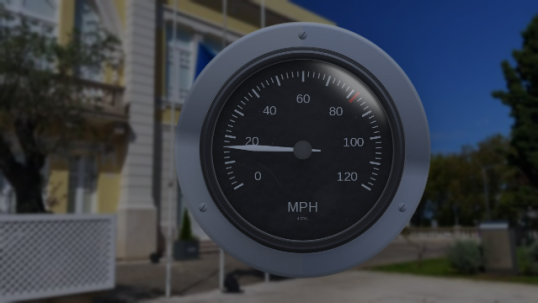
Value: **16** mph
